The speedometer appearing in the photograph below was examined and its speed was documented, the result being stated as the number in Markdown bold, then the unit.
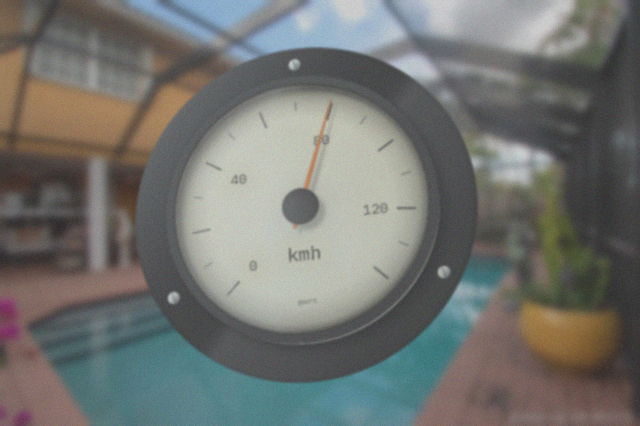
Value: **80** km/h
